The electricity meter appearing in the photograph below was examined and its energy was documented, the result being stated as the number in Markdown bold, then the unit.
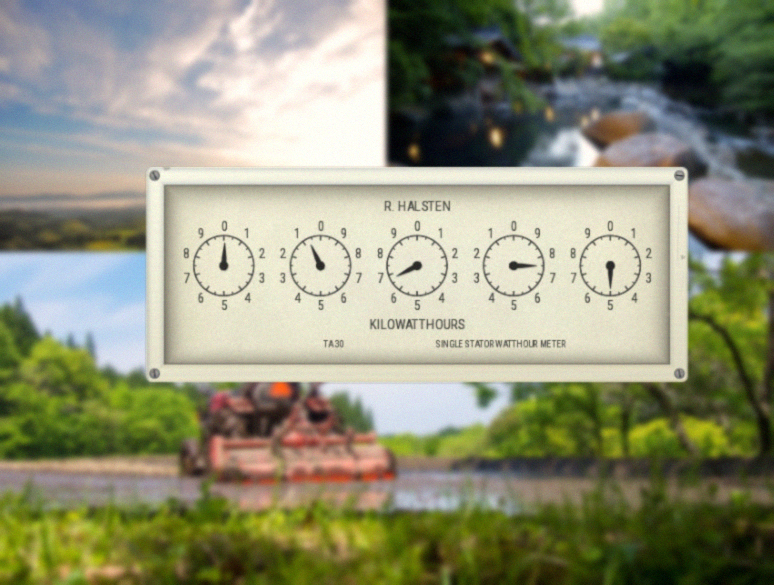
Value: **675** kWh
